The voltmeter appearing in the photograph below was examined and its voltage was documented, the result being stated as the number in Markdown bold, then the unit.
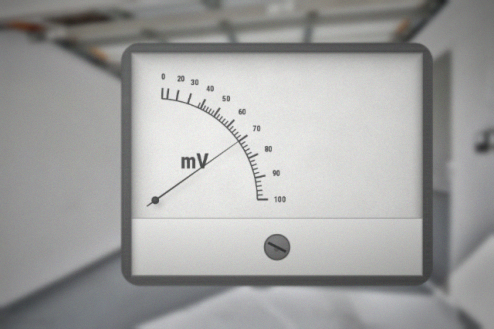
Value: **70** mV
